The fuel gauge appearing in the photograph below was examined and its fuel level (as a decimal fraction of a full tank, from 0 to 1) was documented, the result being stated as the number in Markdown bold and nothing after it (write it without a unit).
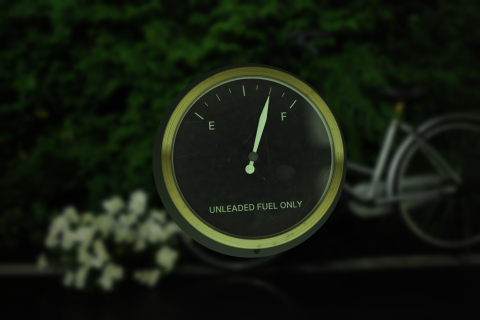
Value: **0.75**
